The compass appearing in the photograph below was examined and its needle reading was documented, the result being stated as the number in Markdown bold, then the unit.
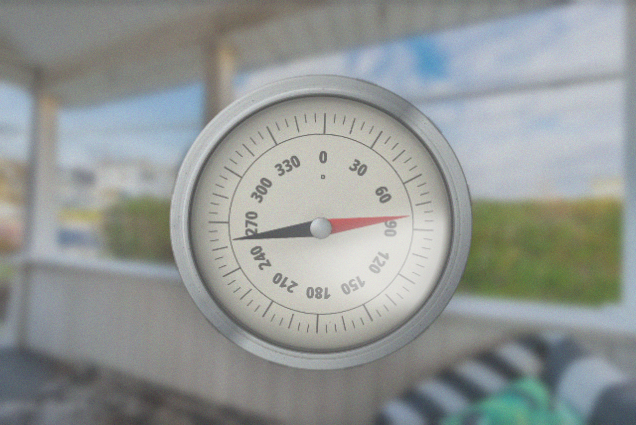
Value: **80** °
